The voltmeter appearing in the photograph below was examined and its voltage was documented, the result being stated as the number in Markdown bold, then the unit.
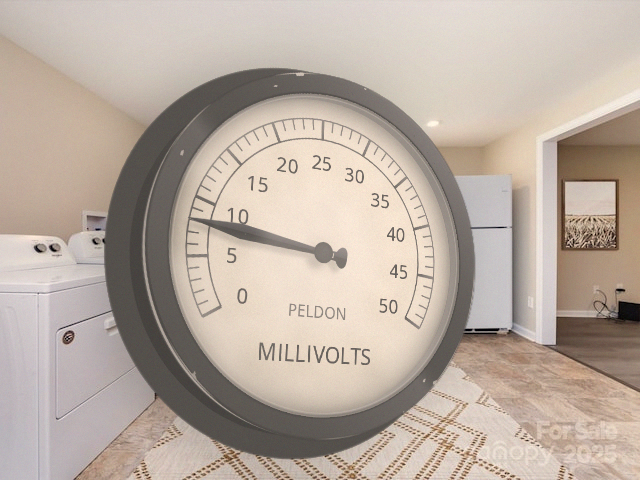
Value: **8** mV
